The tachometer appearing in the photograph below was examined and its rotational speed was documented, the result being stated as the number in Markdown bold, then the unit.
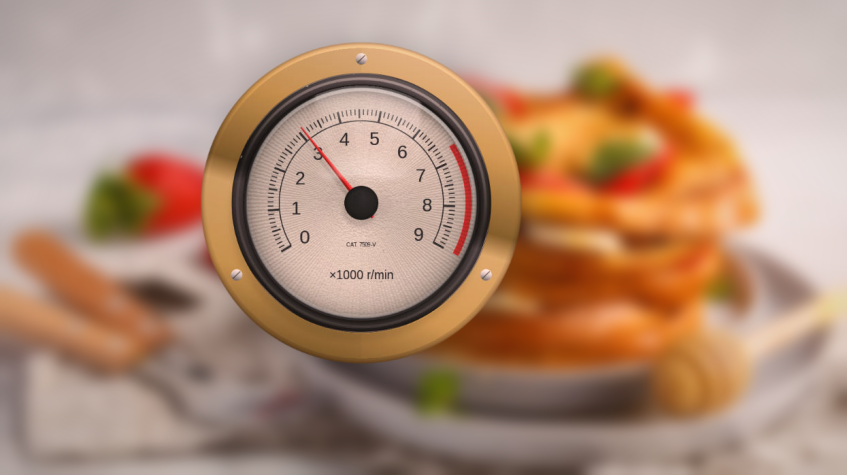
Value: **3100** rpm
